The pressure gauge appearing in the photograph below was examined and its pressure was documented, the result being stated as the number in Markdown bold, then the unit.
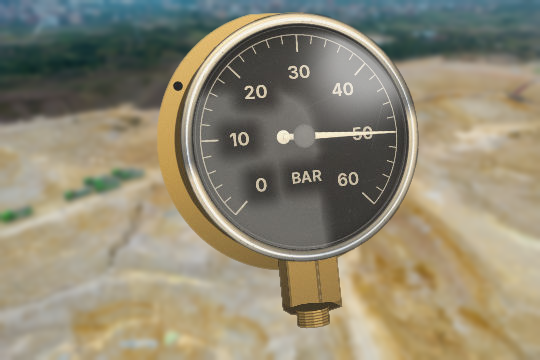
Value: **50** bar
